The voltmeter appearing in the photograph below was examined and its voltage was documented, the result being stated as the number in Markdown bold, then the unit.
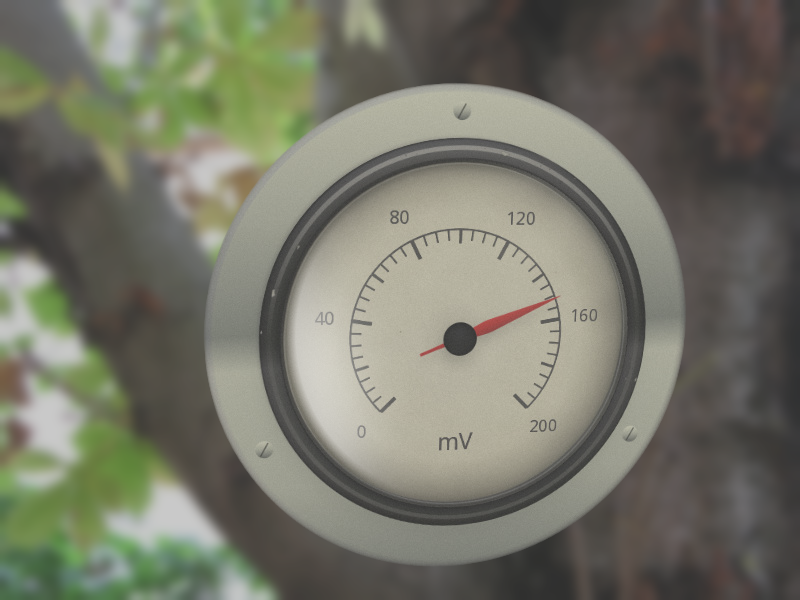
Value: **150** mV
